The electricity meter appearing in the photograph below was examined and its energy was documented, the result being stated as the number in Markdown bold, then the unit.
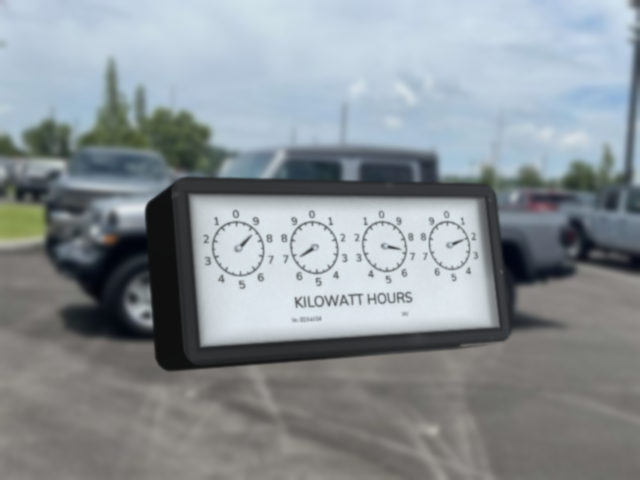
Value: **8672** kWh
